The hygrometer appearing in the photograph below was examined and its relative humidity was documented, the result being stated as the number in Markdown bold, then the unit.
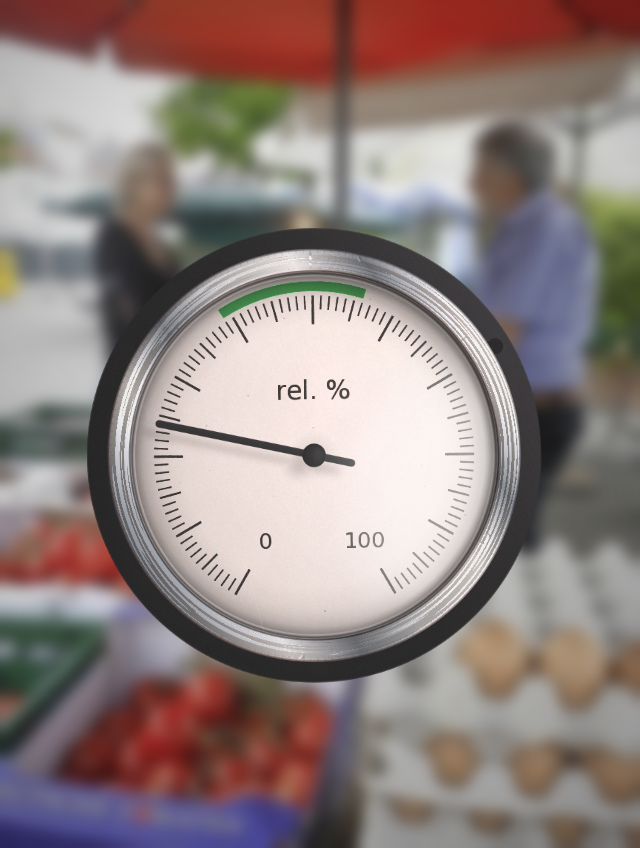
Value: **24** %
